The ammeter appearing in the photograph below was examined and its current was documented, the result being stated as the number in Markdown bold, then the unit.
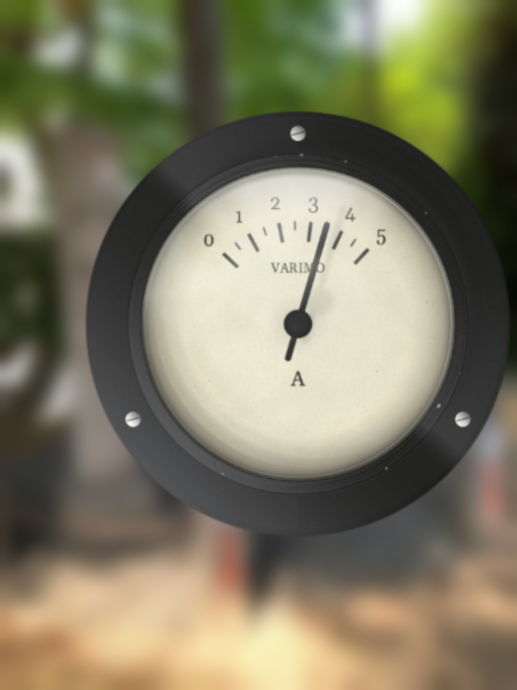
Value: **3.5** A
